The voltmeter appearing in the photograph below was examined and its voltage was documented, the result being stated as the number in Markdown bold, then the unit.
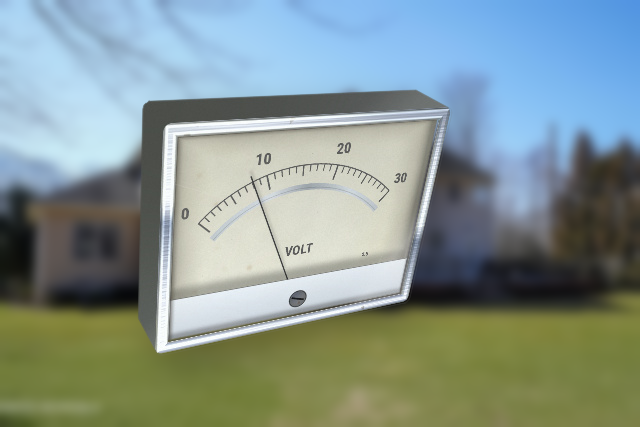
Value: **8** V
